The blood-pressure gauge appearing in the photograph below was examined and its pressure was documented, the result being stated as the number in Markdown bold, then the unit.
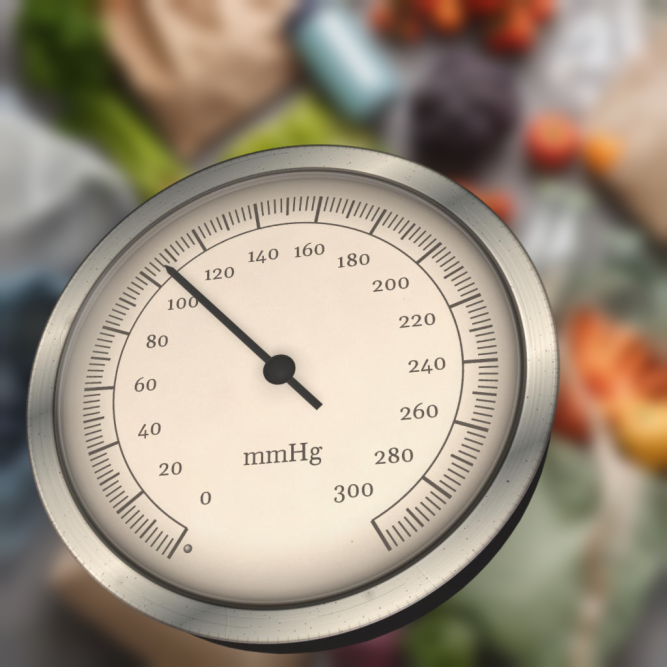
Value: **106** mmHg
